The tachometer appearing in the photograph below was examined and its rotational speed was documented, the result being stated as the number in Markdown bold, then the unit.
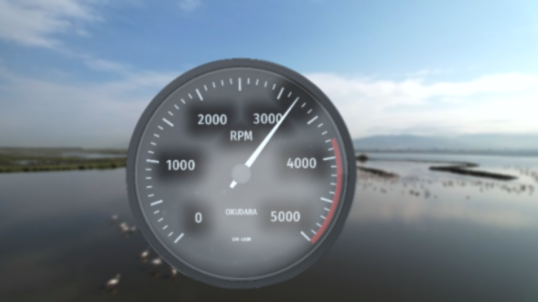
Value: **3200** rpm
